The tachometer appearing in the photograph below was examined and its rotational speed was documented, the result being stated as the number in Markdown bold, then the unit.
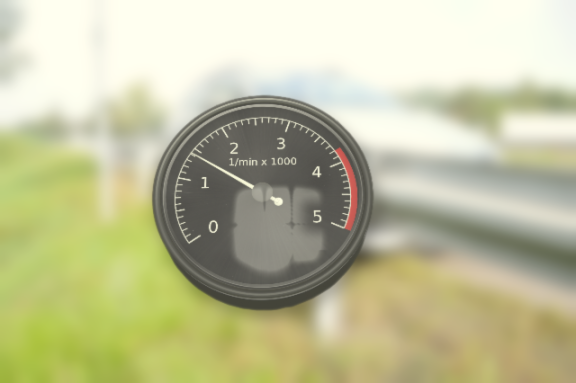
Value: **1400** rpm
